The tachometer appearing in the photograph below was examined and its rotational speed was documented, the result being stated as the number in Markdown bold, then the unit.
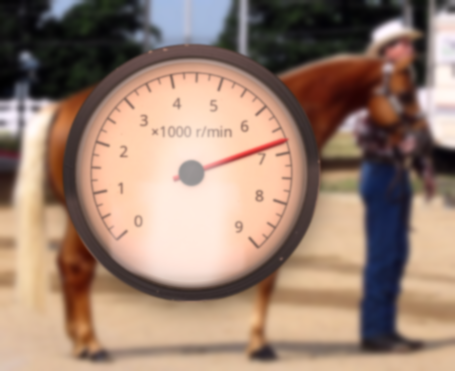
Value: **6750** rpm
